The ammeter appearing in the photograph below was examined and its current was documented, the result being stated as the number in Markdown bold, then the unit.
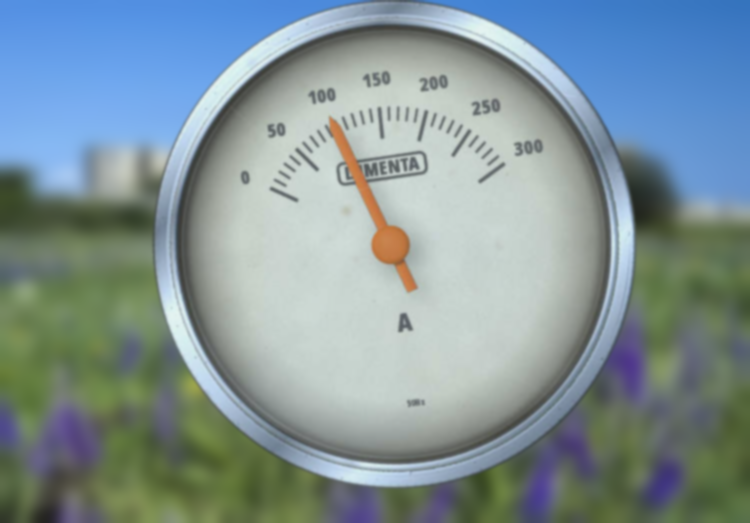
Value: **100** A
